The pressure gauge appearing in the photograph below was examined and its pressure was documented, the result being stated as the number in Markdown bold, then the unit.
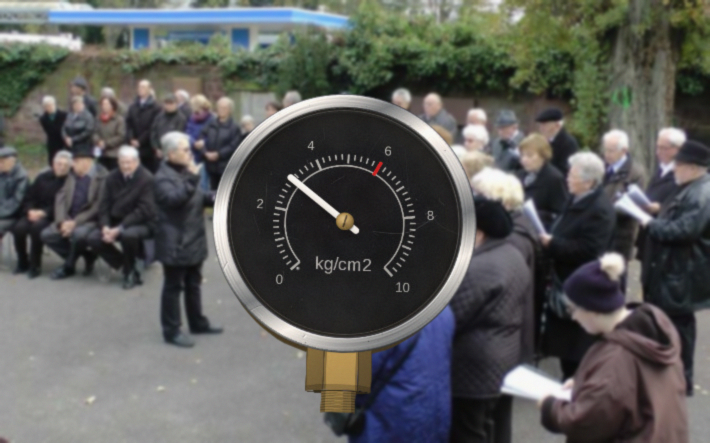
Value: **3** kg/cm²
